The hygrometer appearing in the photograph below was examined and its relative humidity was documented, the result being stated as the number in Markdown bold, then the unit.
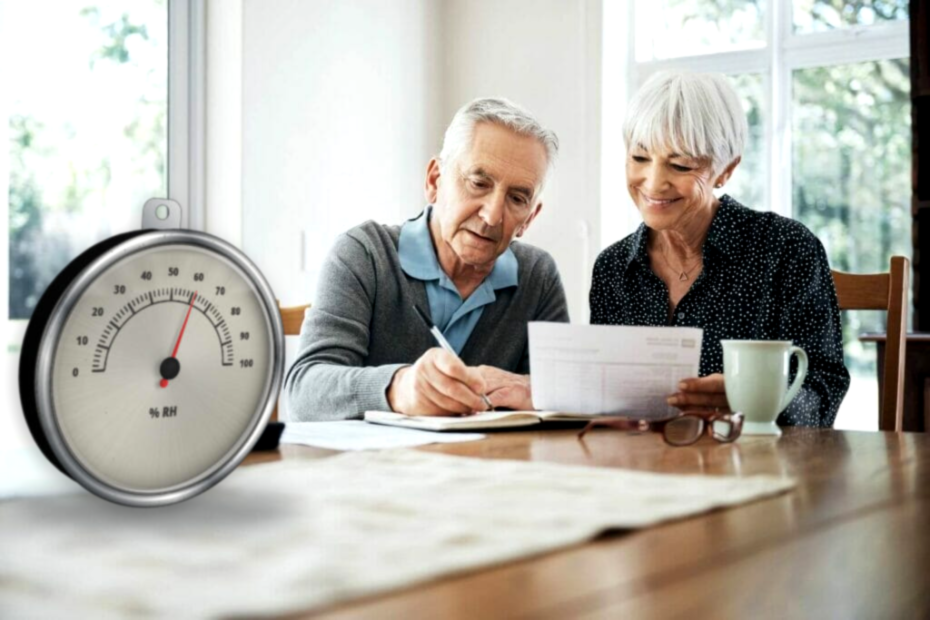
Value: **60** %
